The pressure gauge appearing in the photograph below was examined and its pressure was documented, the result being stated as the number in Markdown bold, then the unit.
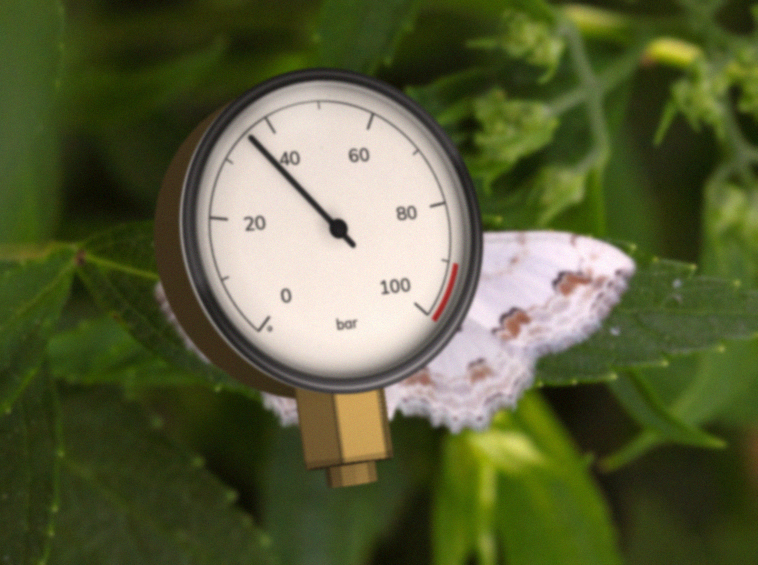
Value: **35** bar
